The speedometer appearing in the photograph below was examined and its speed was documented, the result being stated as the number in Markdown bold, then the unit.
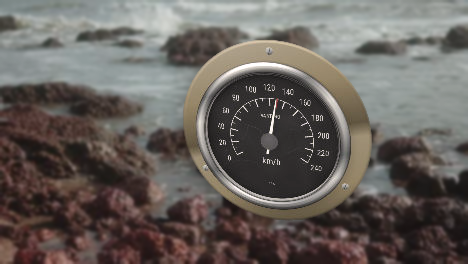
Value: **130** km/h
